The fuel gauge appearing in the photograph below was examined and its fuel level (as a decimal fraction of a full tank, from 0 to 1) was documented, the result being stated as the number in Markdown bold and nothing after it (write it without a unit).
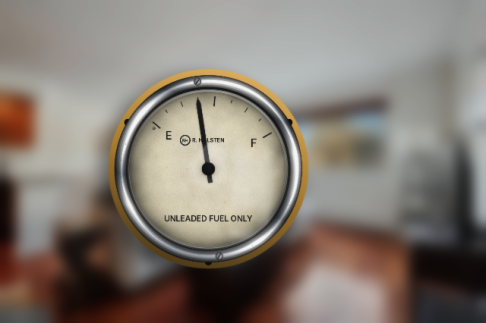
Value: **0.375**
